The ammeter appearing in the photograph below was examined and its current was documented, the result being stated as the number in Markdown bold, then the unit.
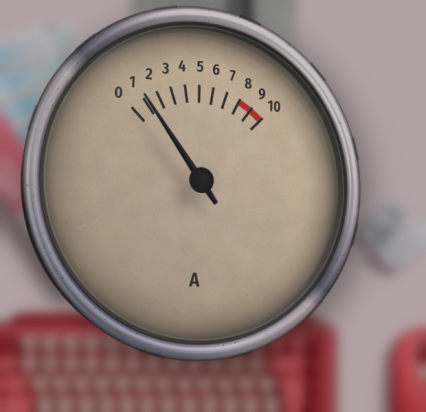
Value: **1** A
